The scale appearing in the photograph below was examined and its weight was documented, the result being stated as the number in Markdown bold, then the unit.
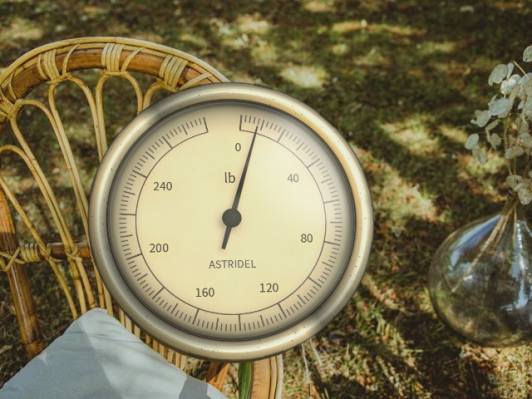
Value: **8** lb
